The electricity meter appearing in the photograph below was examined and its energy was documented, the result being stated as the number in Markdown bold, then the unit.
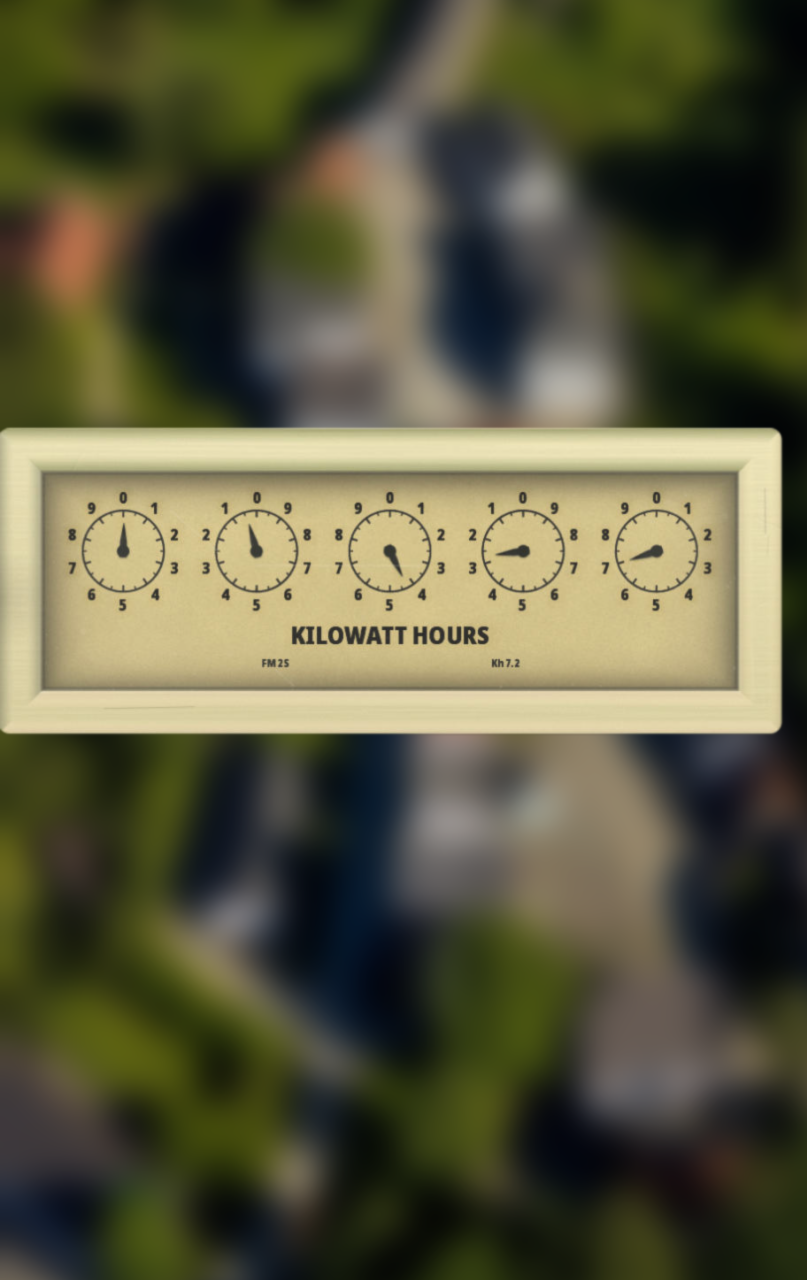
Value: **427** kWh
